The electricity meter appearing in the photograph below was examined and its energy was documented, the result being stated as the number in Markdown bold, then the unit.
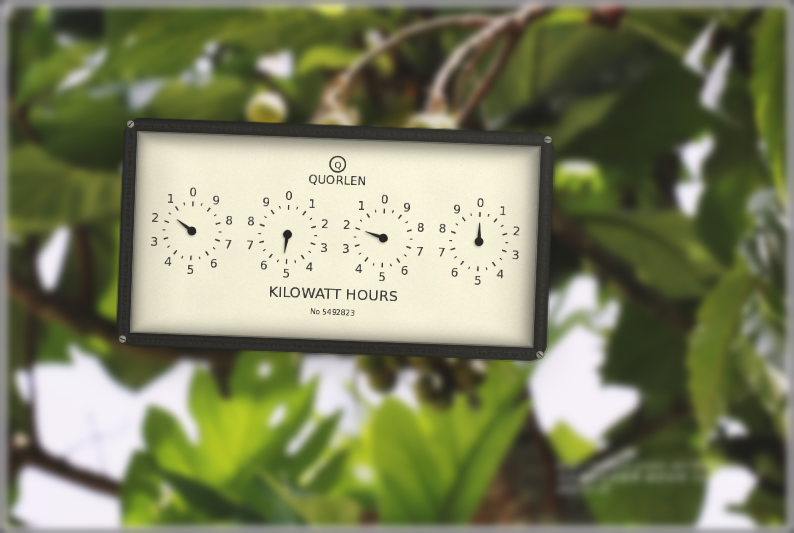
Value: **1520** kWh
